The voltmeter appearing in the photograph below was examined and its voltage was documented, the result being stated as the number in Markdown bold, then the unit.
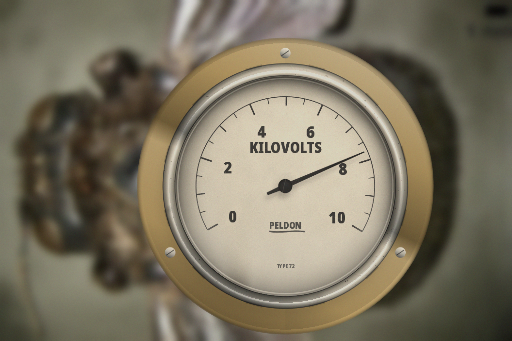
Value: **7.75** kV
